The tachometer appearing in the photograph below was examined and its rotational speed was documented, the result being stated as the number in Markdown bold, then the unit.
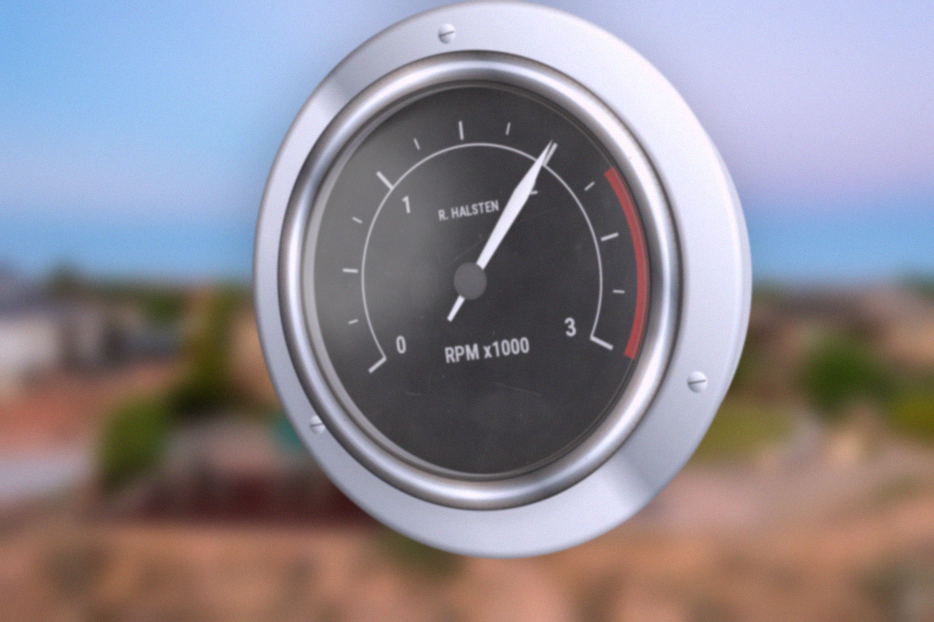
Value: **2000** rpm
